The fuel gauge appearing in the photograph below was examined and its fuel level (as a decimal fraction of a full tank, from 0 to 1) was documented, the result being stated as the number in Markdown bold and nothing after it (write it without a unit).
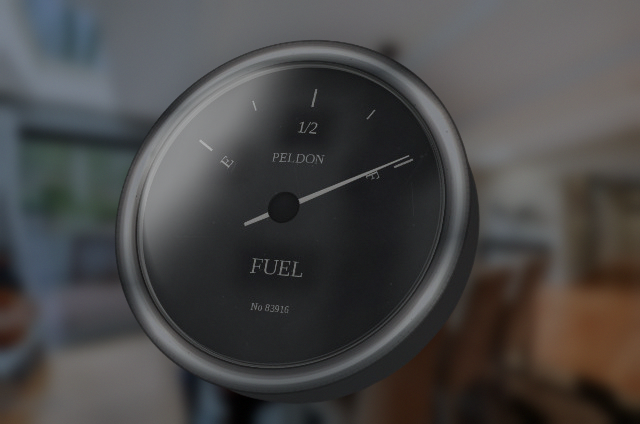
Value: **1**
